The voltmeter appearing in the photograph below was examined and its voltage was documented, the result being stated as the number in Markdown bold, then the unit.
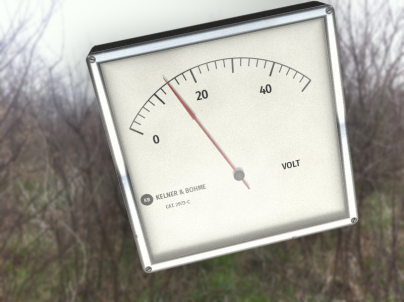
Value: **14** V
